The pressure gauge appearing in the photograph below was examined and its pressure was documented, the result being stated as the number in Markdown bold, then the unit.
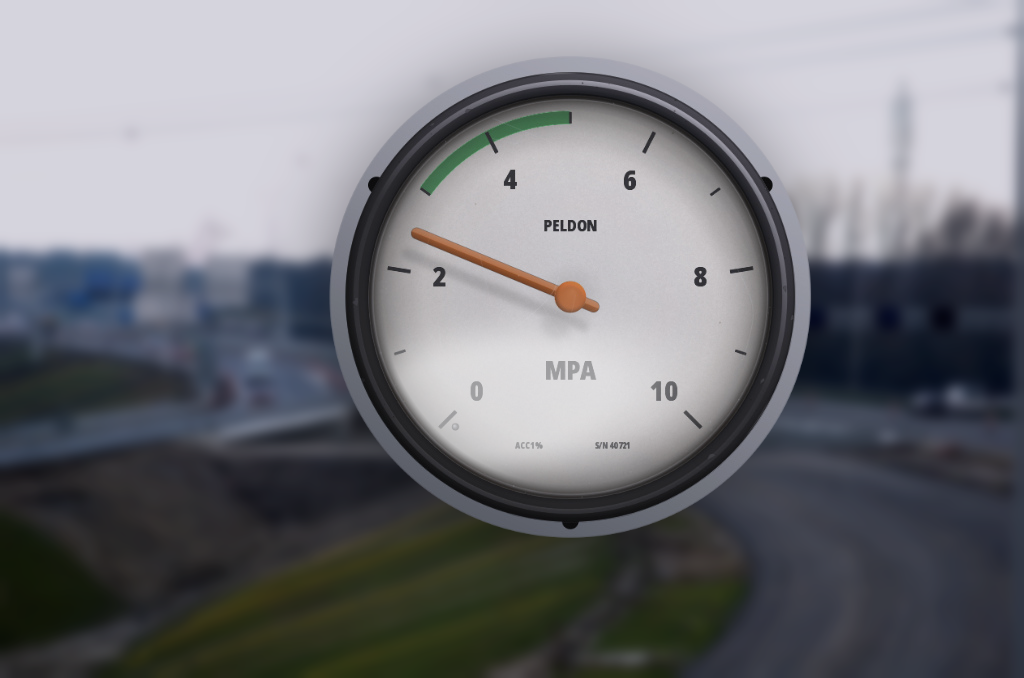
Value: **2.5** MPa
